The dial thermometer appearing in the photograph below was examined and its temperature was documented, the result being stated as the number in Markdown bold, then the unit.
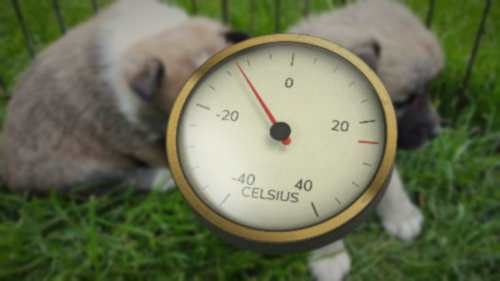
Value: **-10** °C
